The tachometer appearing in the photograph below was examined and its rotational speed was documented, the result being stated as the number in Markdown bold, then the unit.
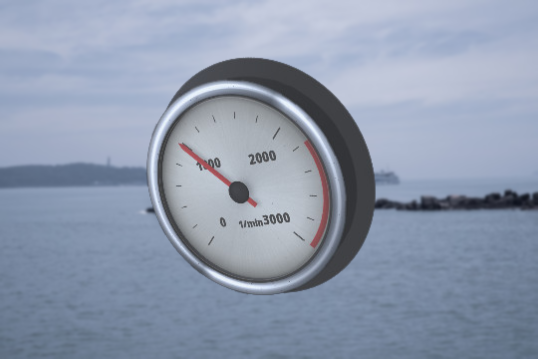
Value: **1000** rpm
